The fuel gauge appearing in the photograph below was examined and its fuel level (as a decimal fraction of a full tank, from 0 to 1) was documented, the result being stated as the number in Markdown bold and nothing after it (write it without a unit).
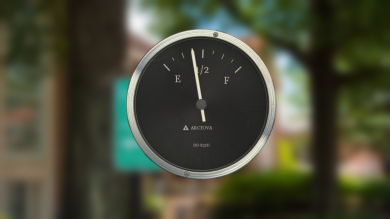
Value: **0.375**
